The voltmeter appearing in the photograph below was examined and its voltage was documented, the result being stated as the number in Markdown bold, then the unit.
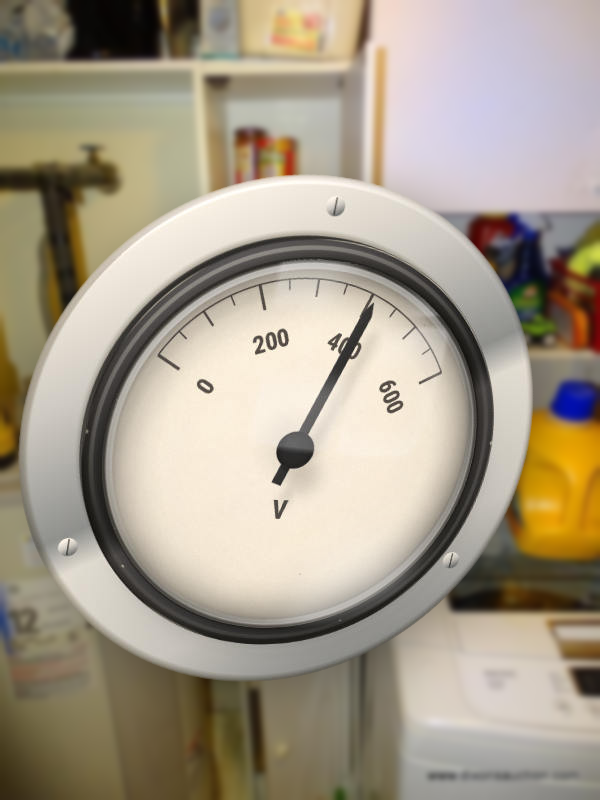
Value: **400** V
